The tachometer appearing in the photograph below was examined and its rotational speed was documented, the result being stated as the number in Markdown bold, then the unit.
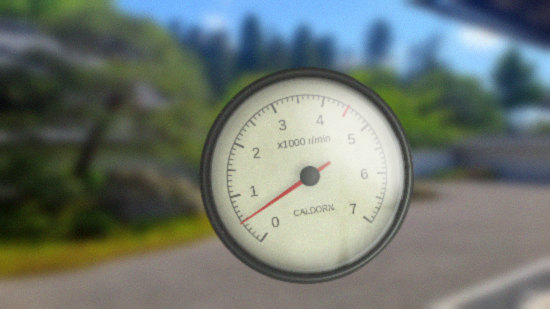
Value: **500** rpm
